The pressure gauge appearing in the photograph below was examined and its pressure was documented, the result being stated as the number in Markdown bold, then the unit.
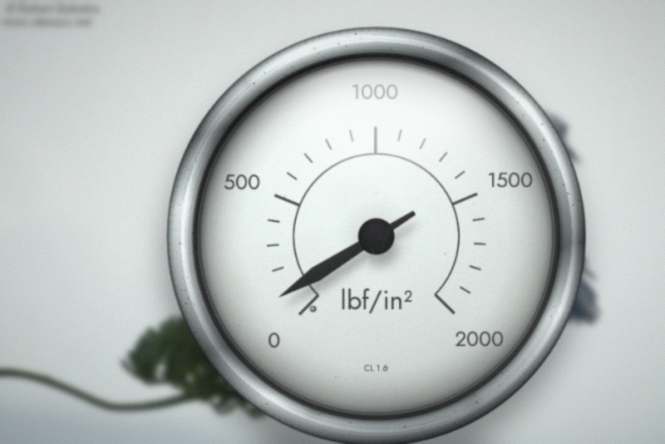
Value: **100** psi
